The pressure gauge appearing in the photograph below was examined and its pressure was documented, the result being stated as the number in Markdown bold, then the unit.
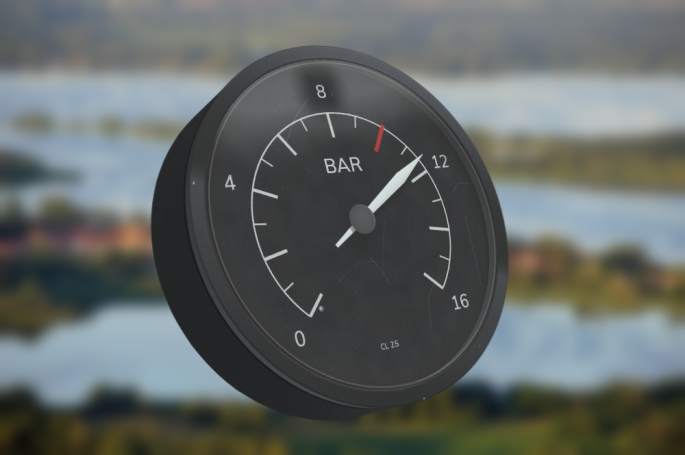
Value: **11.5** bar
